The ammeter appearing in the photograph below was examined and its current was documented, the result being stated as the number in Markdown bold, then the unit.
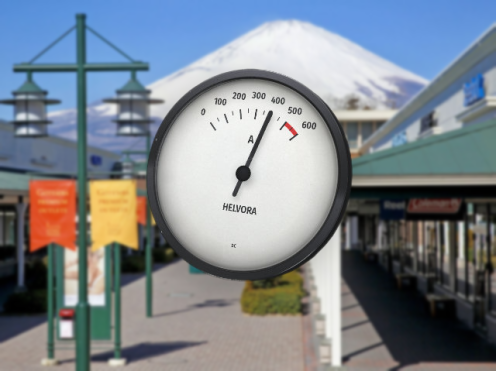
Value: **400** A
